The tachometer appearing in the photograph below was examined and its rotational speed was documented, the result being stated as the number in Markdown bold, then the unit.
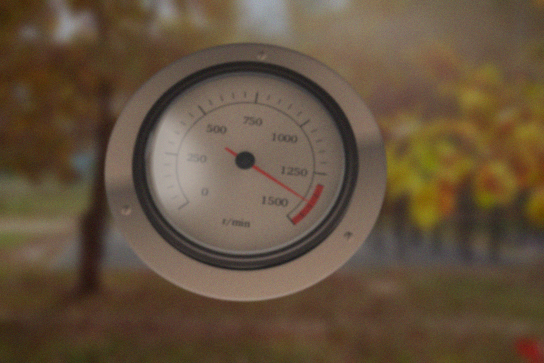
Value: **1400** rpm
